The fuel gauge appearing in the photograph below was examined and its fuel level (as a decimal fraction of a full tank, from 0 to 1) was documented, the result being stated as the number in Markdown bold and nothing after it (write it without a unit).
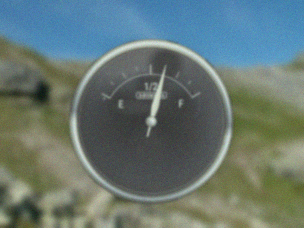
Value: **0.625**
